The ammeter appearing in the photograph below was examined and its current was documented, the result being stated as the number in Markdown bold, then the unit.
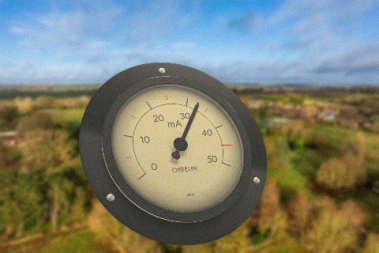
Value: **32.5** mA
